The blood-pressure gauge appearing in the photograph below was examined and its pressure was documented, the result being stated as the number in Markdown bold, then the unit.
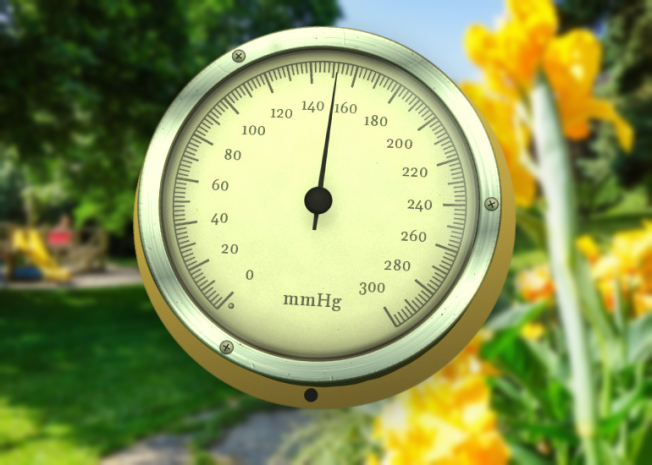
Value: **152** mmHg
